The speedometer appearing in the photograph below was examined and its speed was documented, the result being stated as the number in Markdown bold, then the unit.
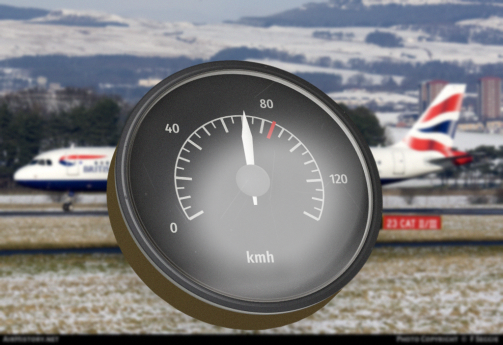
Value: **70** km/h
